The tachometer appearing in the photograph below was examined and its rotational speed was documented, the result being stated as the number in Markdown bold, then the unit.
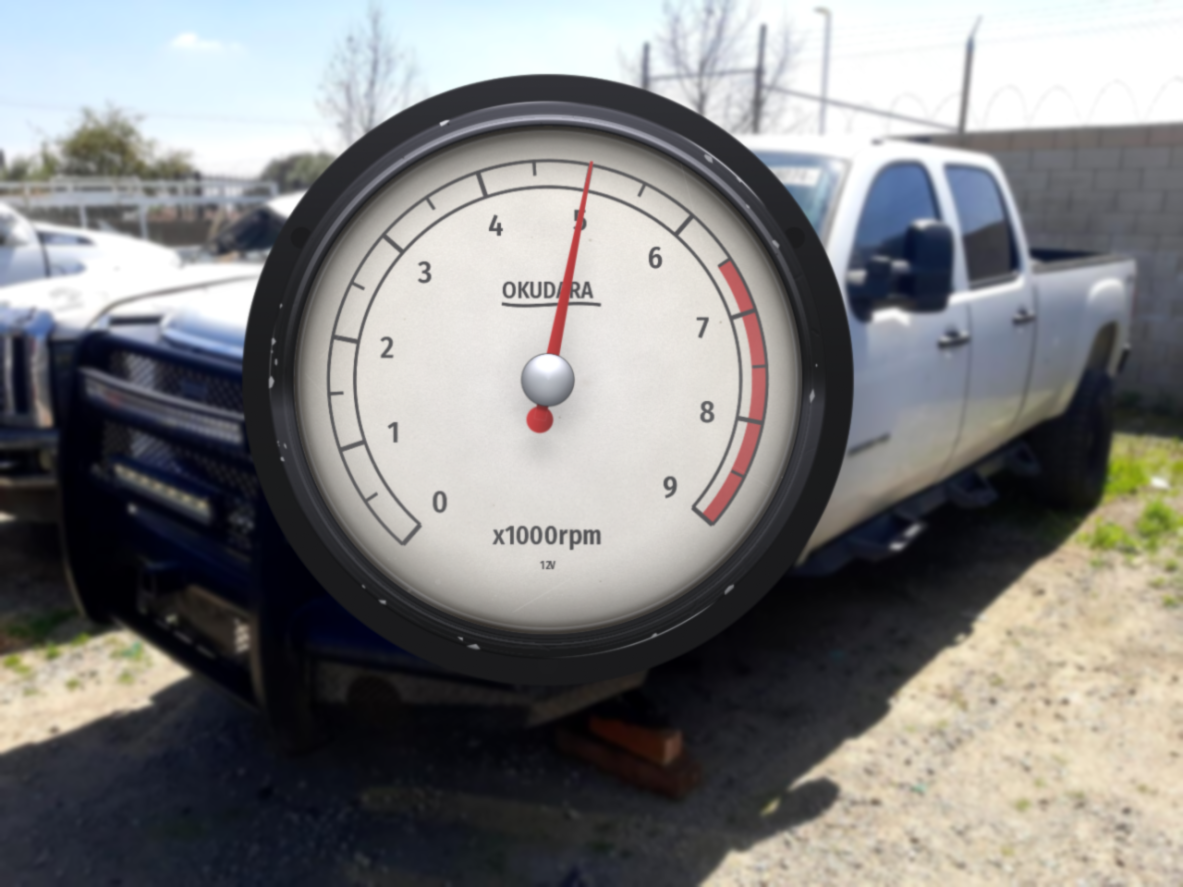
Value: **5000** rpm
